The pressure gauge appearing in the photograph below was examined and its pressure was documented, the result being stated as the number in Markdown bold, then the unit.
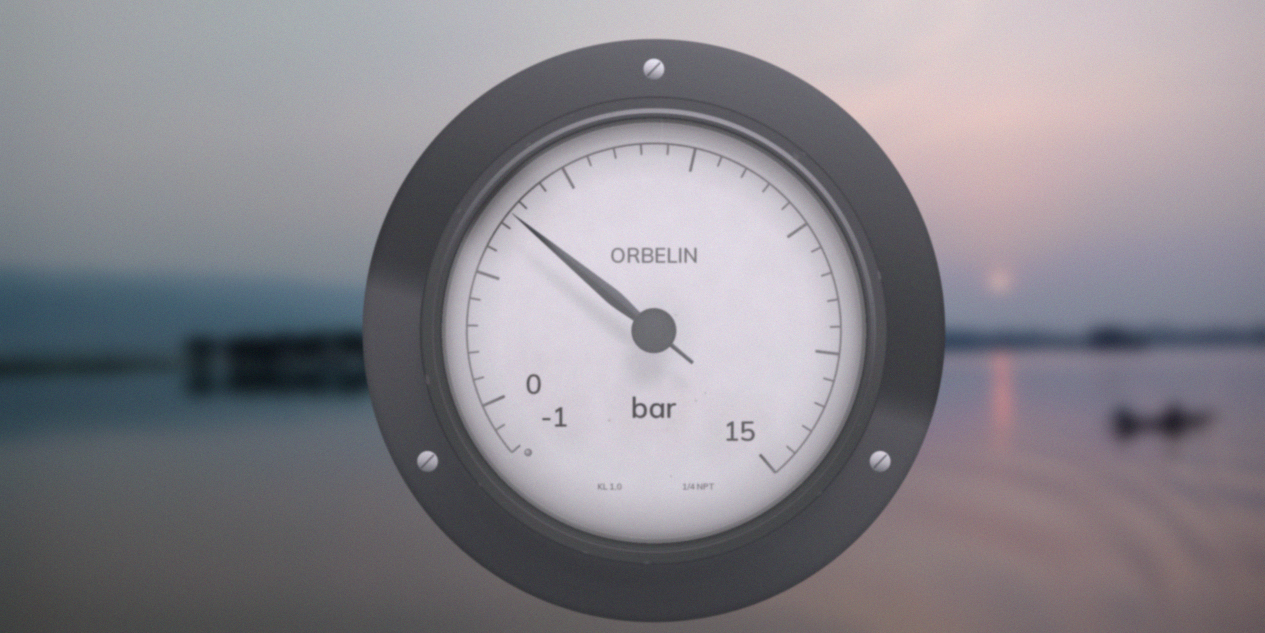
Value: **3.75** bar
